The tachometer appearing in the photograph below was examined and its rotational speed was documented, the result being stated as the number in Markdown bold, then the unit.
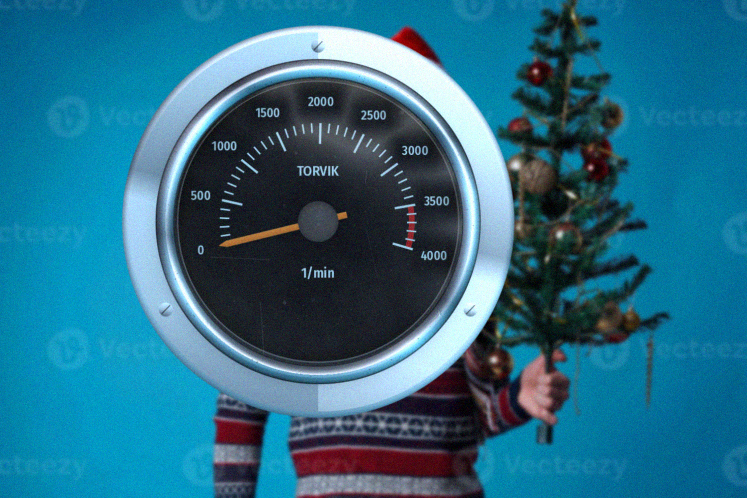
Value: **0** rpm
